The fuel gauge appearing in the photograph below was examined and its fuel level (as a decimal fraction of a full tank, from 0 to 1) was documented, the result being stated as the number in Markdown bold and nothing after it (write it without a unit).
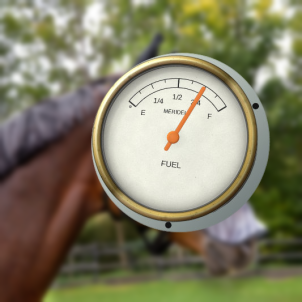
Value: **0.75**
